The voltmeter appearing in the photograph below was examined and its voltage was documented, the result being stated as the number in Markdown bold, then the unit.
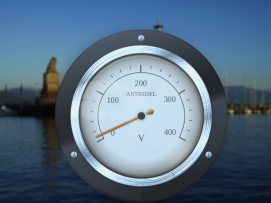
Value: **10** V
